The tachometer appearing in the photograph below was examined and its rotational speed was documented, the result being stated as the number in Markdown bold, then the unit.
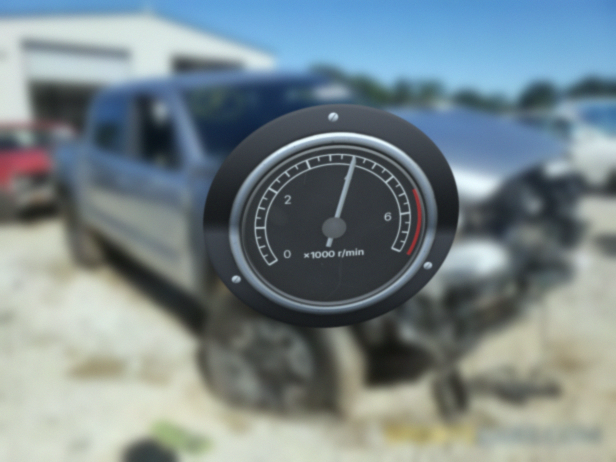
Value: **4000** rpm
